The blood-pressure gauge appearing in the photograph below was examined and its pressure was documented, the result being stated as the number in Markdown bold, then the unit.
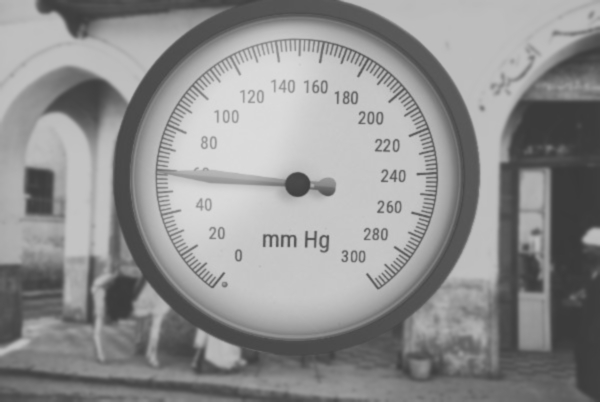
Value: **60** mmHg
